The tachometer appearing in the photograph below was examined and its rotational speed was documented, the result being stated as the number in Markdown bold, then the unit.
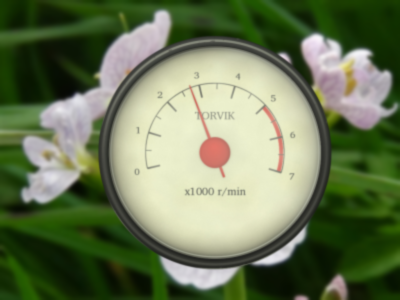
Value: **2750** rpm
